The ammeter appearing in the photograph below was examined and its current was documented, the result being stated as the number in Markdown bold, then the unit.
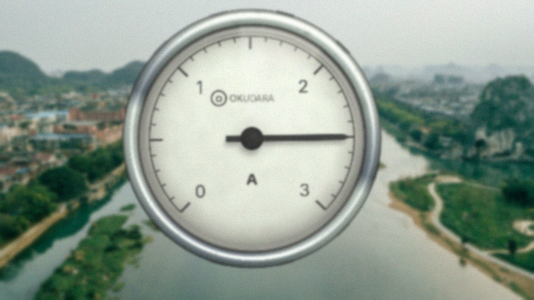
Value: **2.5** A
